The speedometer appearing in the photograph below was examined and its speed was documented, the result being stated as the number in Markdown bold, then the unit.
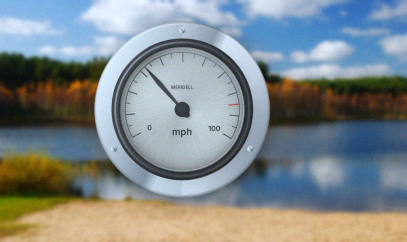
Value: **32.5** mph
